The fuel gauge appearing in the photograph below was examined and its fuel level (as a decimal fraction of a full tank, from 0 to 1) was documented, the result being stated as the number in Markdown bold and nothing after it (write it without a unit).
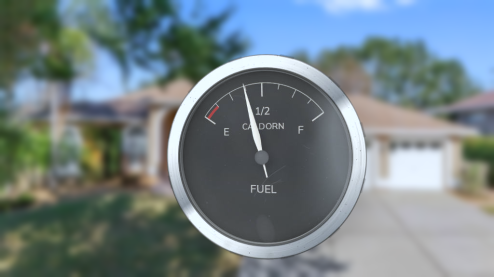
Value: **0.375**
